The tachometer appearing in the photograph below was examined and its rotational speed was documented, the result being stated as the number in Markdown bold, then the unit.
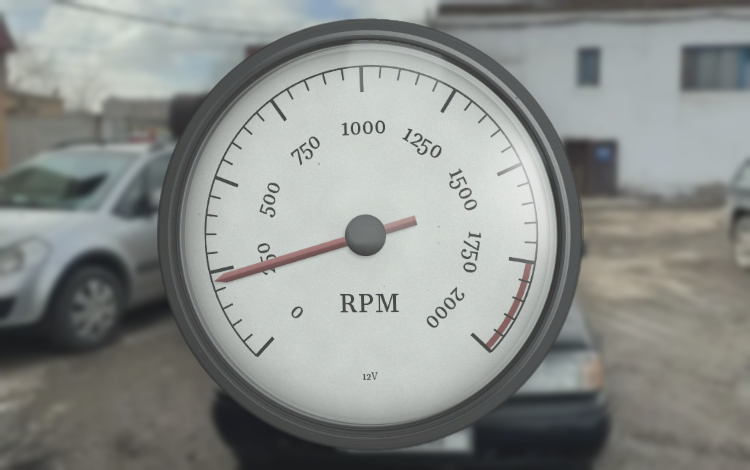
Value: **225** rpm
